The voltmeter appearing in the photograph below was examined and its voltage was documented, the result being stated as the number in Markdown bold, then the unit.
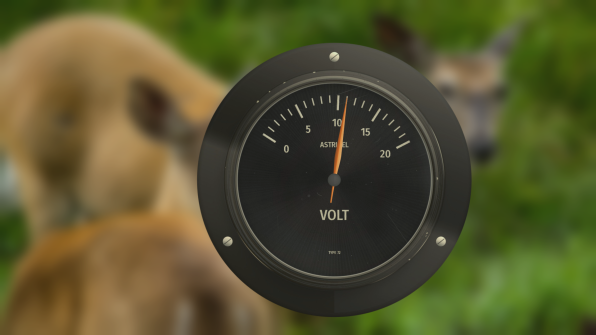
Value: **11** V
